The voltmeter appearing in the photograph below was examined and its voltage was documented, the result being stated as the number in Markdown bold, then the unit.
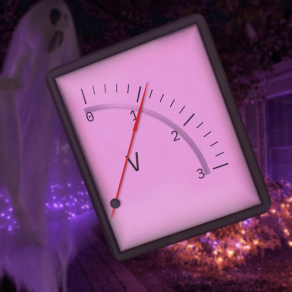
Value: **1.1** V
